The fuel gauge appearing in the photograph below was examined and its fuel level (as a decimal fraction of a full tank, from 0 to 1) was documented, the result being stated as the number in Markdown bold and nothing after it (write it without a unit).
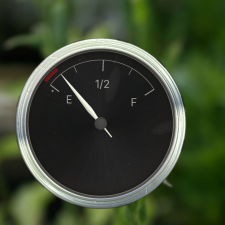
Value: **0.125**
